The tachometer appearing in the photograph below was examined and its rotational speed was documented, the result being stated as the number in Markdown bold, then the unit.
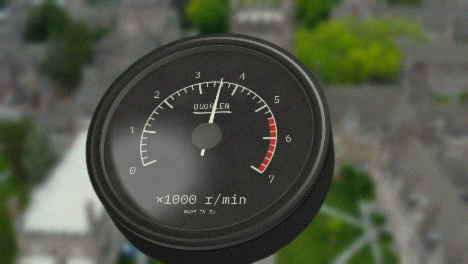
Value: **3600** rpm
